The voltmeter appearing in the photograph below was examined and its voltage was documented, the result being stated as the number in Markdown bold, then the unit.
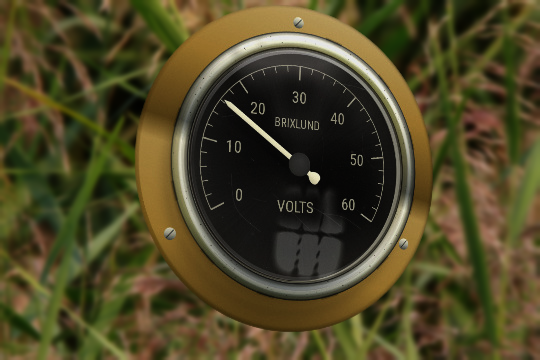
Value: **16** V
